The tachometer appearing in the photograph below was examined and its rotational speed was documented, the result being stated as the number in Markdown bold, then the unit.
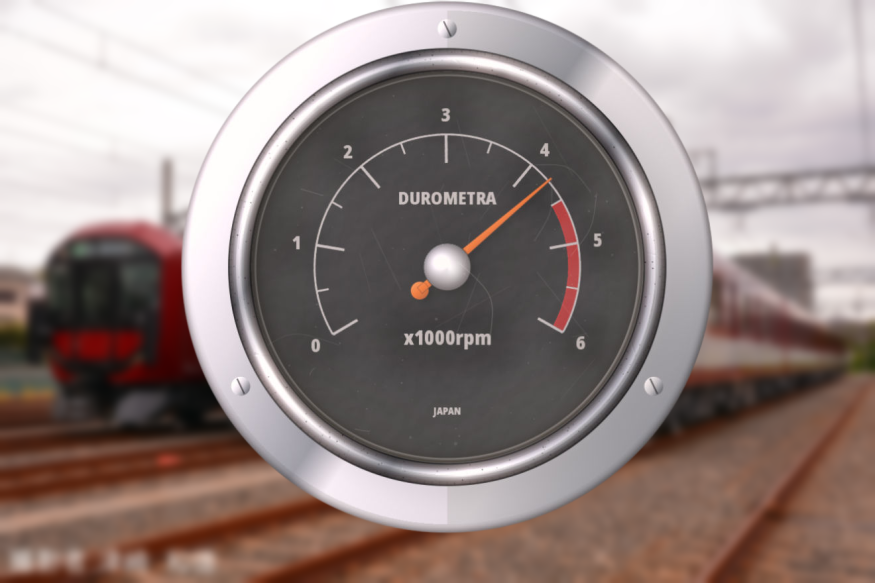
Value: **4250** rpm
